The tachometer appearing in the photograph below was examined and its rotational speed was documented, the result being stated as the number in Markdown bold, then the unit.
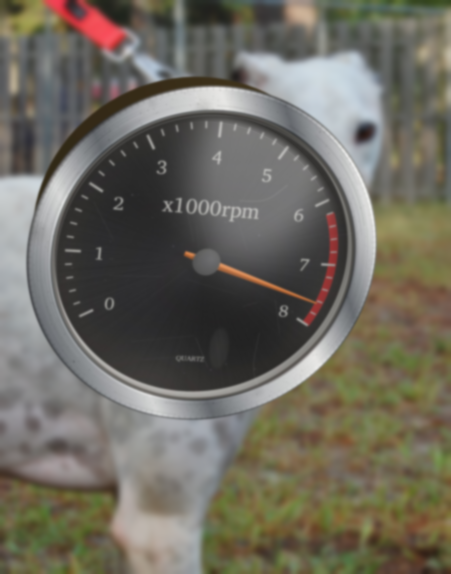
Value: **7600** rpm
